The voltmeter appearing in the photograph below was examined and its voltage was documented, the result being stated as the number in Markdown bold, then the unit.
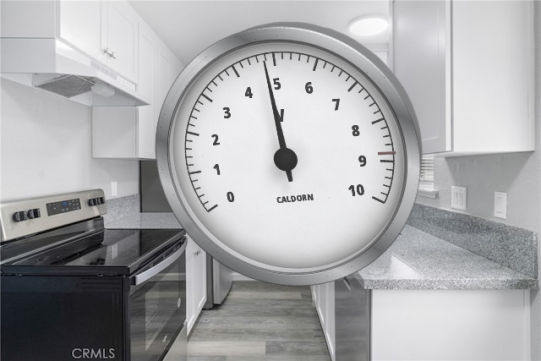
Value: **4.8** V
